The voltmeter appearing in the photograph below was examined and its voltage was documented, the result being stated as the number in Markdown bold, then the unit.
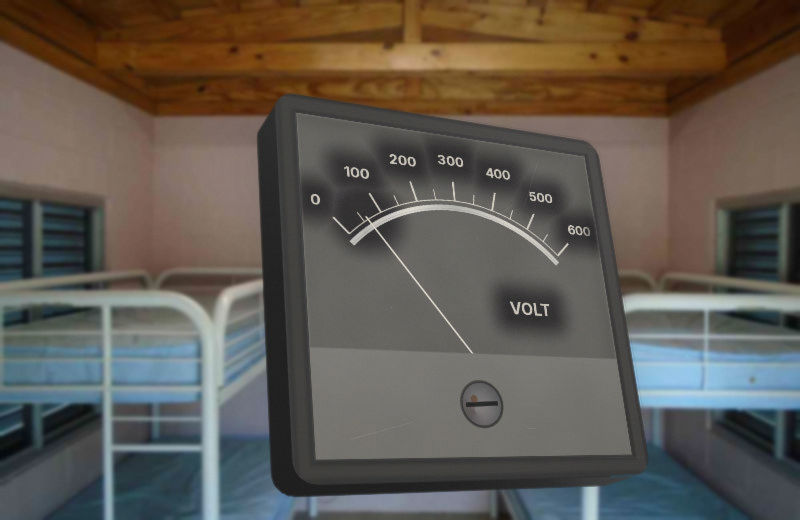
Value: **50** V
